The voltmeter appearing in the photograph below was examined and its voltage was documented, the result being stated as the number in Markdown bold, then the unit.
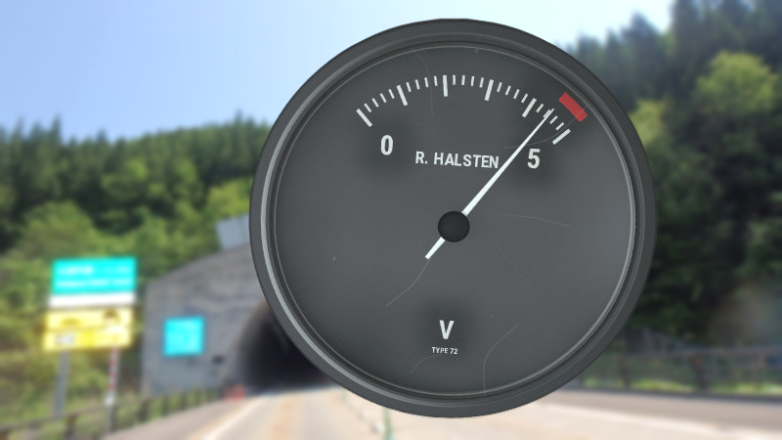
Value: **4.4** V
